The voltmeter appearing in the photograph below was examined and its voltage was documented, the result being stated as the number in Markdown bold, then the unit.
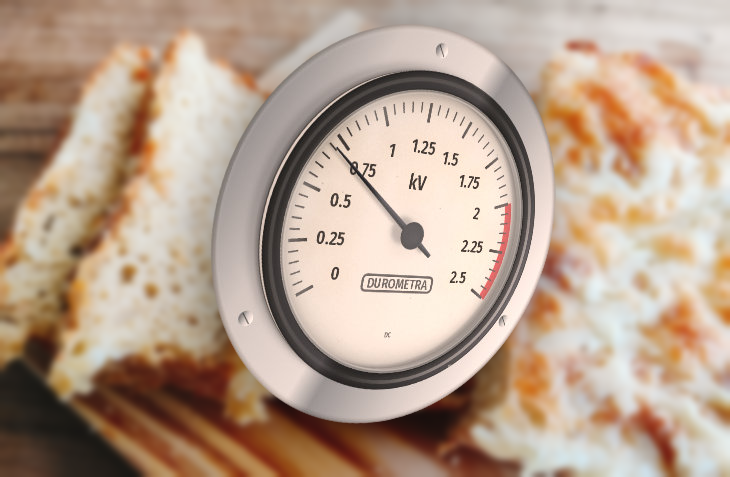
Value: **0.7** kV
